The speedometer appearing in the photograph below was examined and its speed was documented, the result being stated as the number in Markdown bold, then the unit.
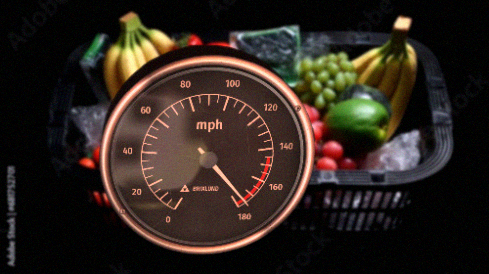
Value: **175** mph
